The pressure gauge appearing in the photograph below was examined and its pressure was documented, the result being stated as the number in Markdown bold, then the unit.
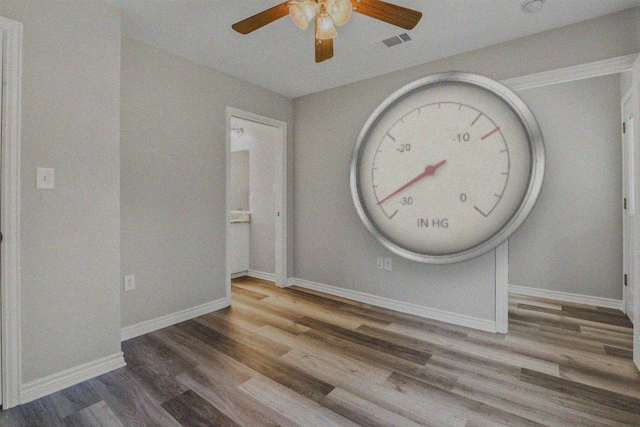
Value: **-28** inHg
